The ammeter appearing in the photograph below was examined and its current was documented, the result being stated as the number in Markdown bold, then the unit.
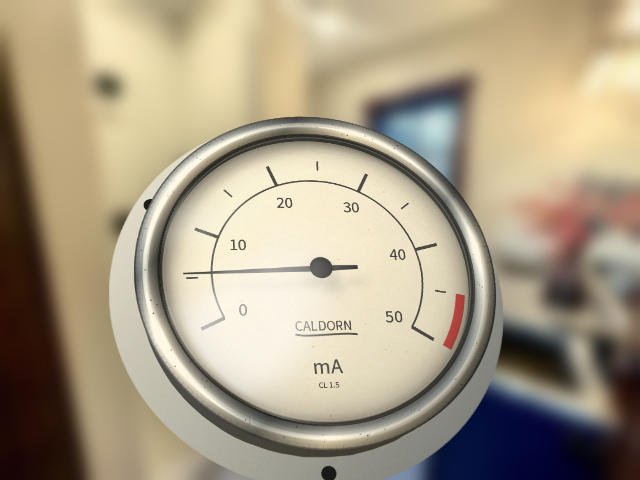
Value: **5** mA
